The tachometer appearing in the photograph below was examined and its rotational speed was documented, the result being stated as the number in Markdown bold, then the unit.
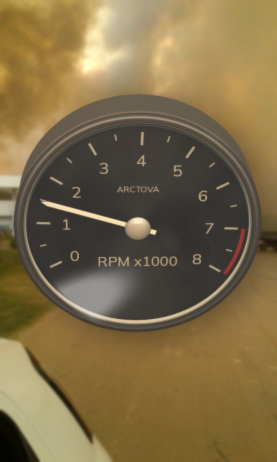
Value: **1500** rpm
